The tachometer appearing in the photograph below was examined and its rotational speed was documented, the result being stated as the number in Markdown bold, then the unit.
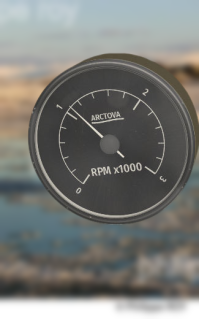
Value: **1100** rpm
